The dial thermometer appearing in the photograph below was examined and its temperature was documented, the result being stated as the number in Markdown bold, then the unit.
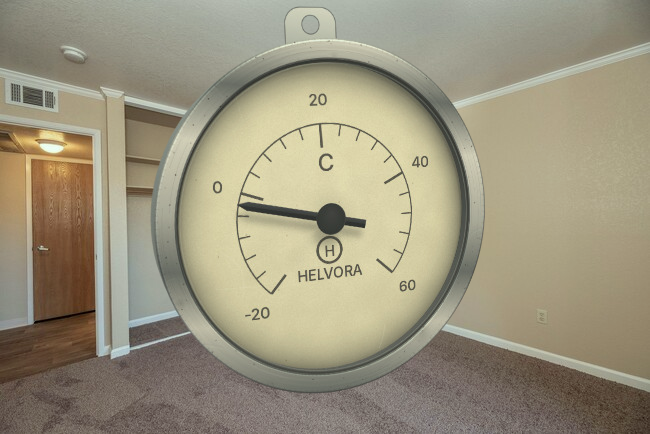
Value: **-2** °C
